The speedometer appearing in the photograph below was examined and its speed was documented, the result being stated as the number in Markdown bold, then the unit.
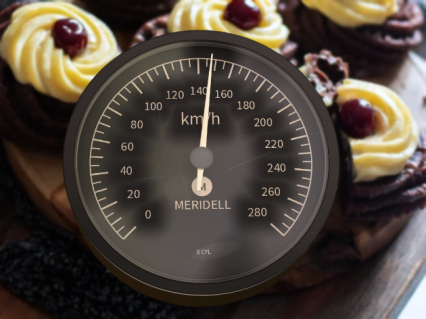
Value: **147.5** km/h
